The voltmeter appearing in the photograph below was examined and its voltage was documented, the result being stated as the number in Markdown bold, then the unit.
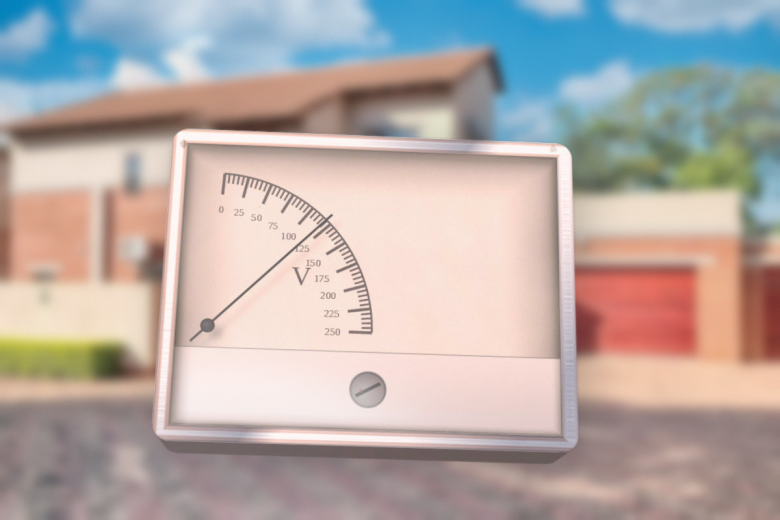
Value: **120** V
